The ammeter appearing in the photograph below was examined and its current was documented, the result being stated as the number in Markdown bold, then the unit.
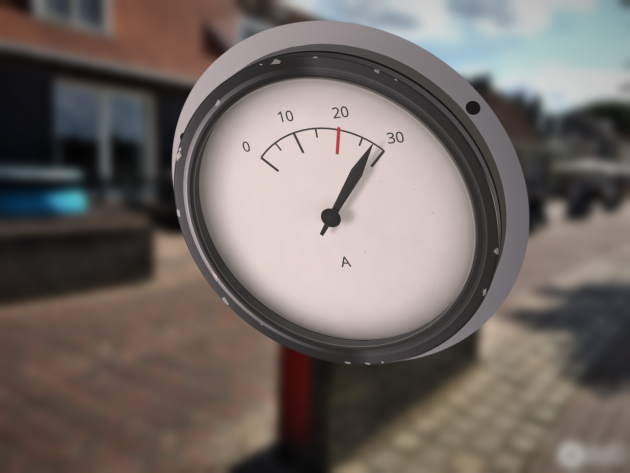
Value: **27.5** A
